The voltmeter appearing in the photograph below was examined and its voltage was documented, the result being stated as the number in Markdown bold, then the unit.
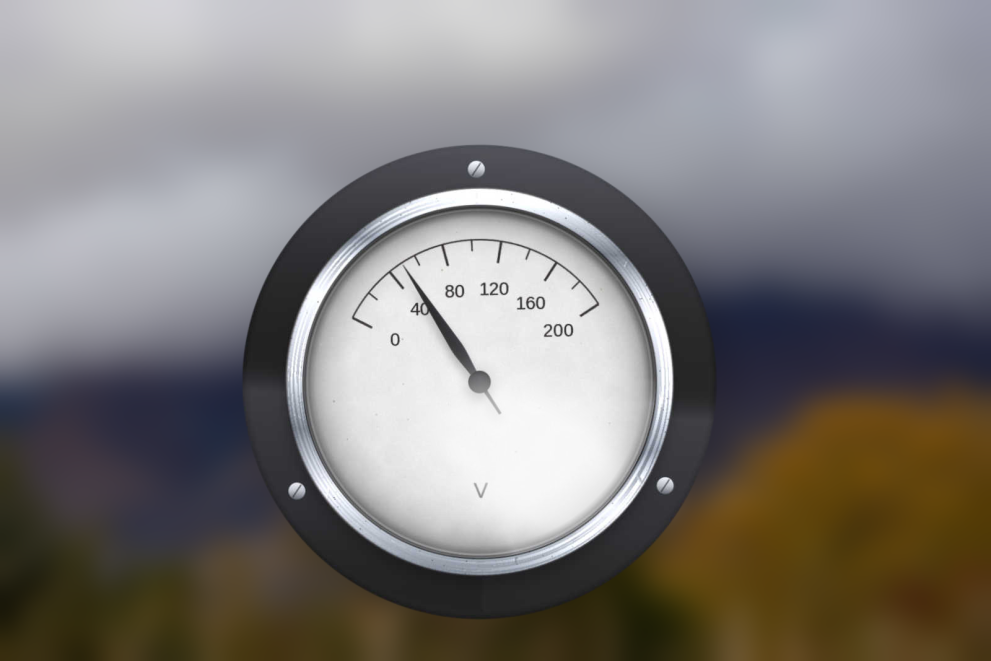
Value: **50** V
